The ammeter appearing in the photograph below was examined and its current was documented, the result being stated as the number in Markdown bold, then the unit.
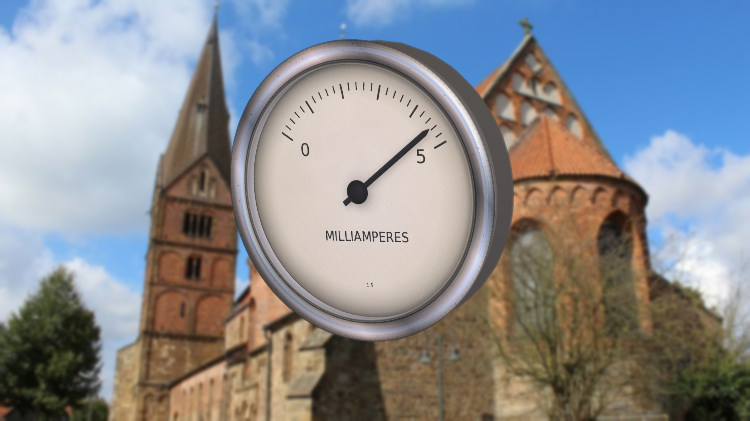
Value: **4.6** mA
